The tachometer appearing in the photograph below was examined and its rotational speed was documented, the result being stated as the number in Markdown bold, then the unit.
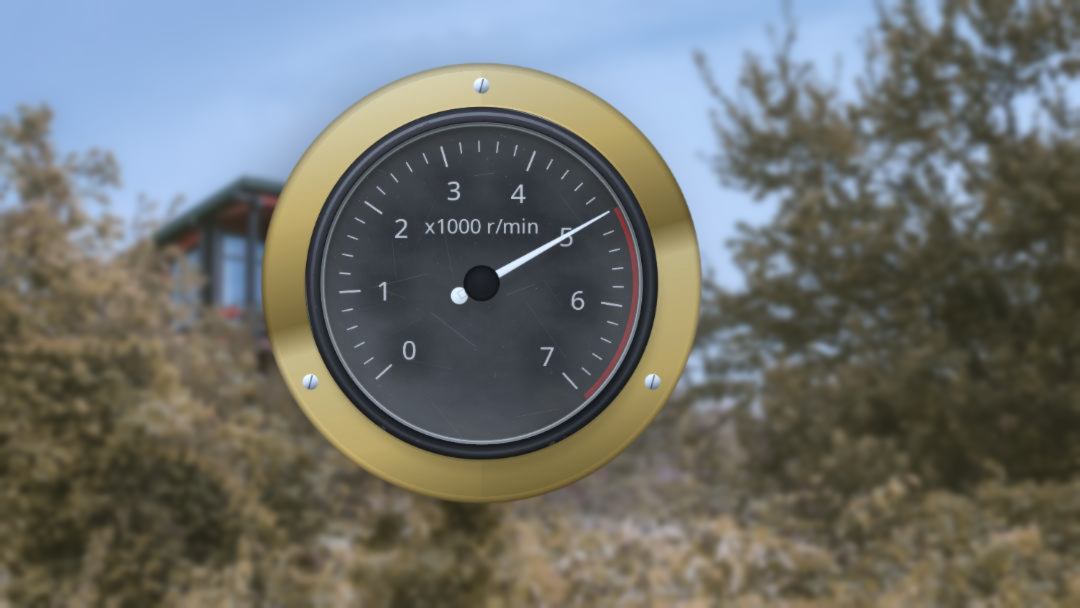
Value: **5000** rpm
